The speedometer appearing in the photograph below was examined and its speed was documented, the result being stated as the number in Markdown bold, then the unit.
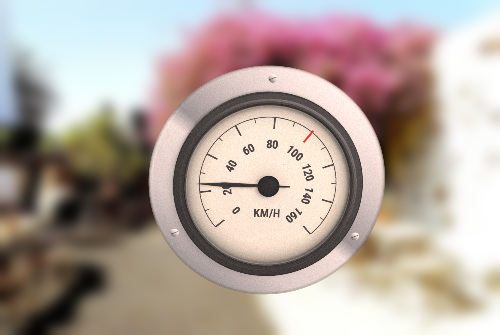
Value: **25** km/h
